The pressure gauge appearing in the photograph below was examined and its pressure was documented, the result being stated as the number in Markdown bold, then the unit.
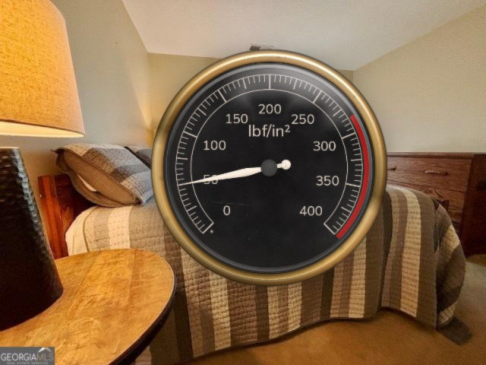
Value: **50** psi
